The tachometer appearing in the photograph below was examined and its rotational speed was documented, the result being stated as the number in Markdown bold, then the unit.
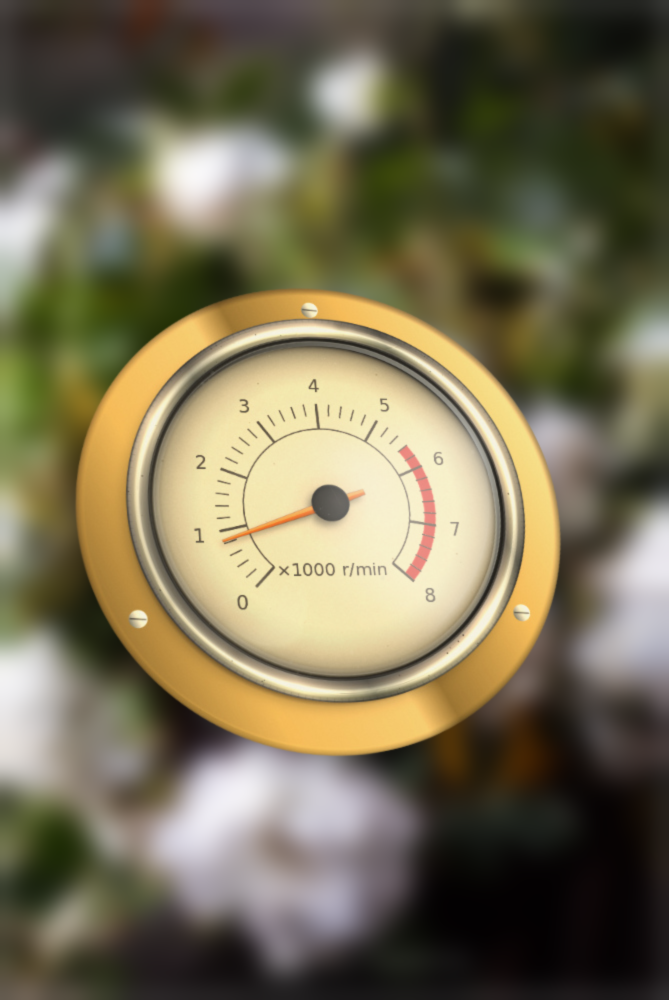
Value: **800** rpm
